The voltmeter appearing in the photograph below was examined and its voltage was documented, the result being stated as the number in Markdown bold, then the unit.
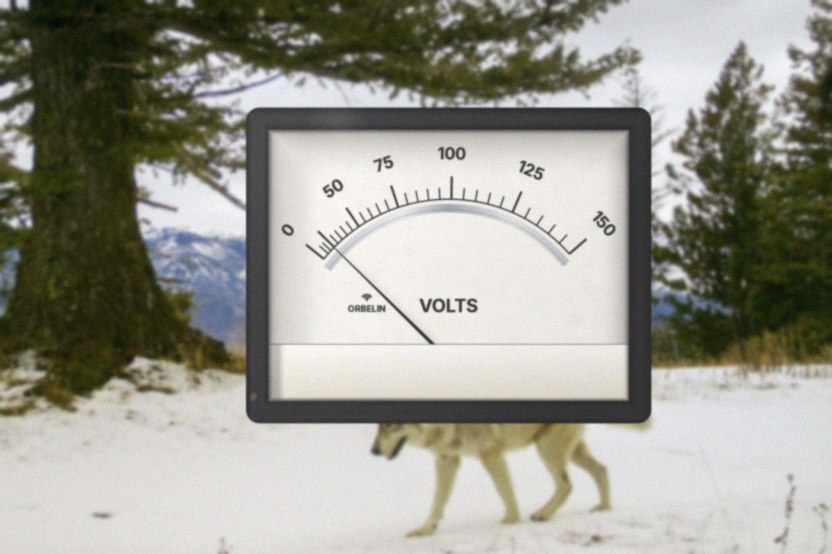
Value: **25** V
